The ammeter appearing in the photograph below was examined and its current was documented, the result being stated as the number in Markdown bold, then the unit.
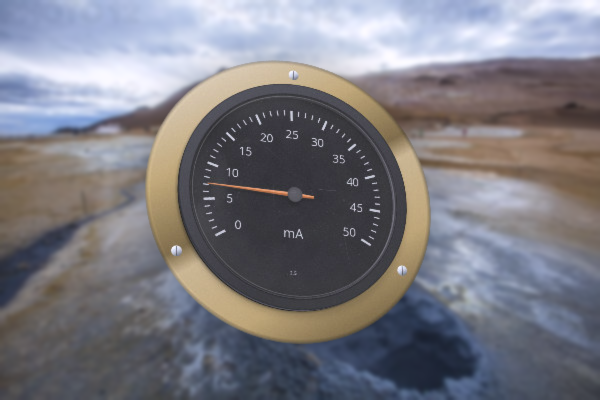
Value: **7** mA
